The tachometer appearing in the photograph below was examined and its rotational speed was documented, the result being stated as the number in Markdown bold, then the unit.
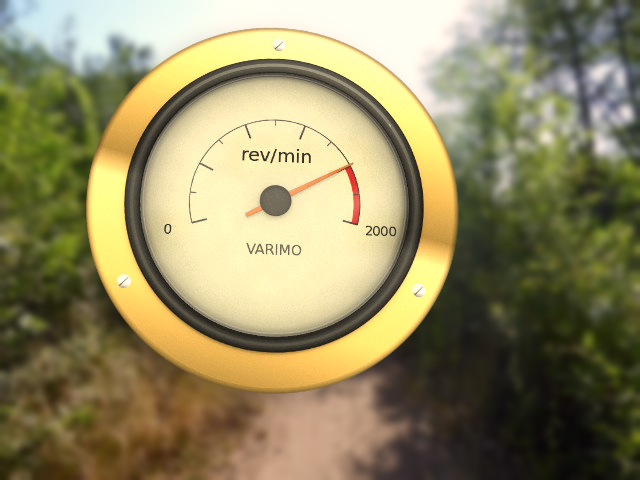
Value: **1600** rpm
